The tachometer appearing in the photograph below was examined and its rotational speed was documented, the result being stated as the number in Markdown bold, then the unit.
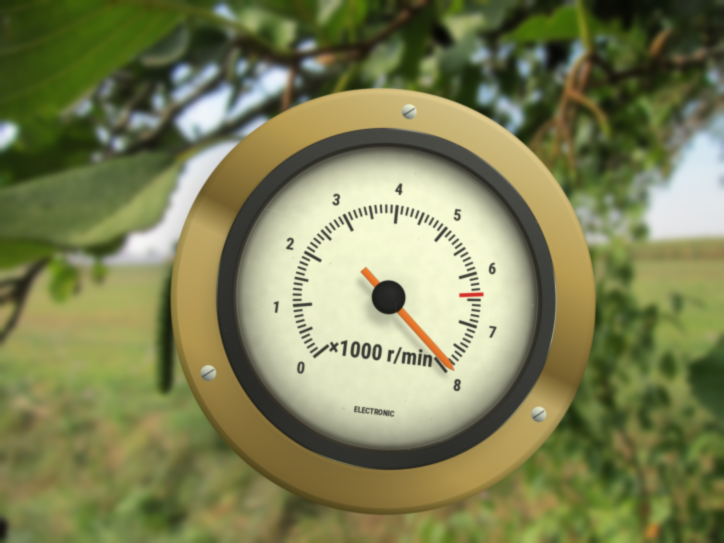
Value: **7900** rpm
